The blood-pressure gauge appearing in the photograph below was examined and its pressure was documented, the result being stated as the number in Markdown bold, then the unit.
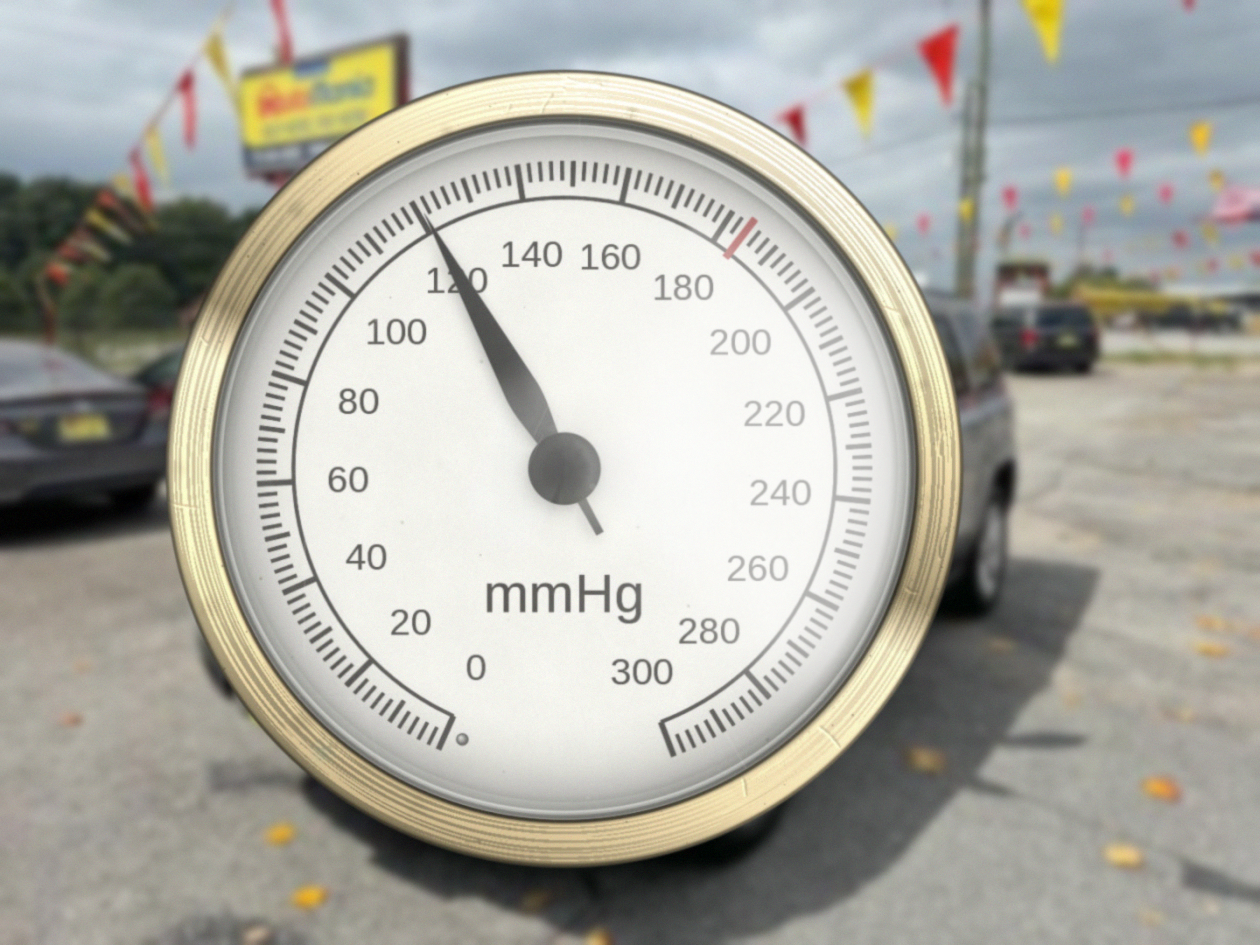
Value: **121** mmHg
